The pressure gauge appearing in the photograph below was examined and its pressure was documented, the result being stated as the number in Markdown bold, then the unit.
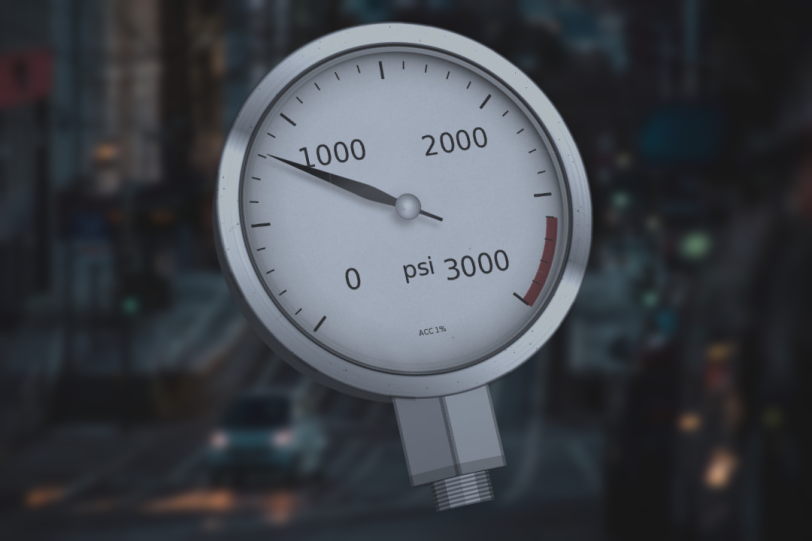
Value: **800** psi
